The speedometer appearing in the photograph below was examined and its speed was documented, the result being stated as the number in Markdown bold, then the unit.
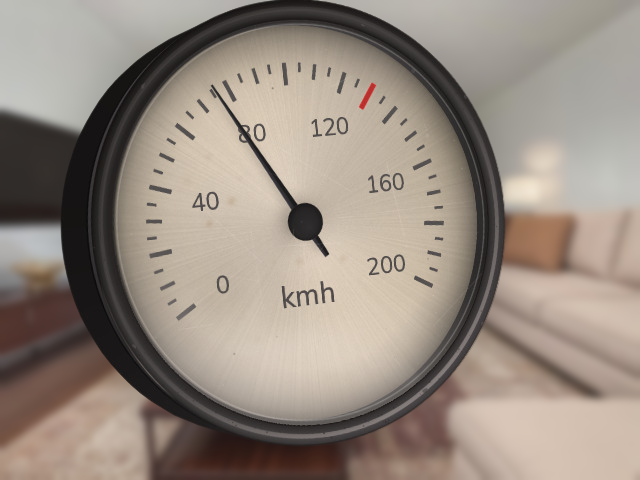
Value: **75** km/h
